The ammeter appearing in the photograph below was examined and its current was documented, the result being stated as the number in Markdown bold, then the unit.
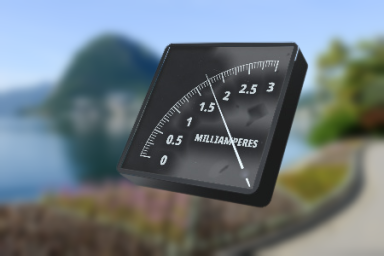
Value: **1.75** mA
